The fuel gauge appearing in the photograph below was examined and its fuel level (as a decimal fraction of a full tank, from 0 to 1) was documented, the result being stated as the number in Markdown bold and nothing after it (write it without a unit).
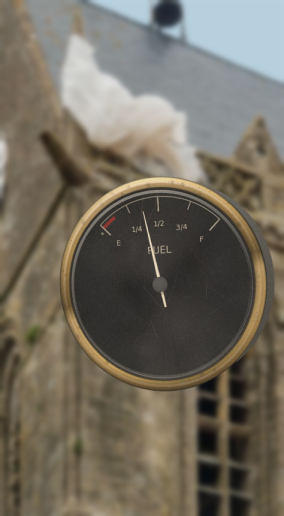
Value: **0.375**
